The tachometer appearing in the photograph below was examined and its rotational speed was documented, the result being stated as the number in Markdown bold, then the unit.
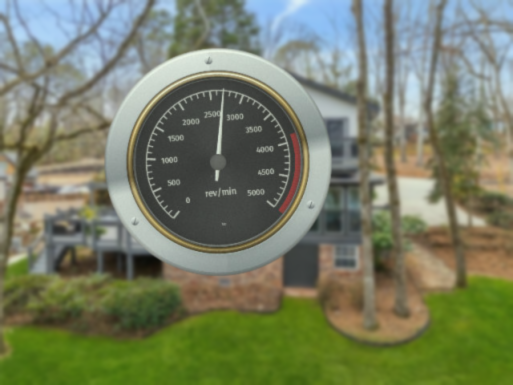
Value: **2700** rpm
